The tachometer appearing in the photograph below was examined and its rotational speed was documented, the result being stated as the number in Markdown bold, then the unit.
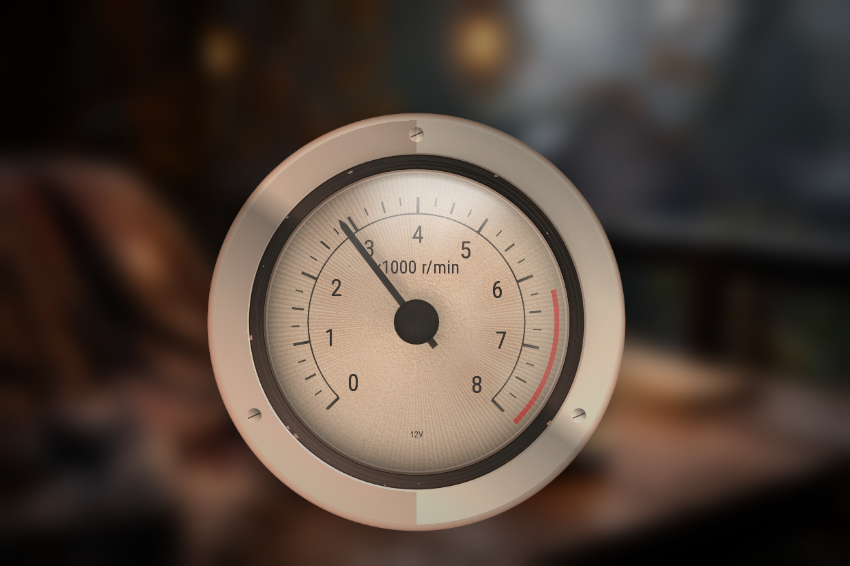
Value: **2875** rpm
